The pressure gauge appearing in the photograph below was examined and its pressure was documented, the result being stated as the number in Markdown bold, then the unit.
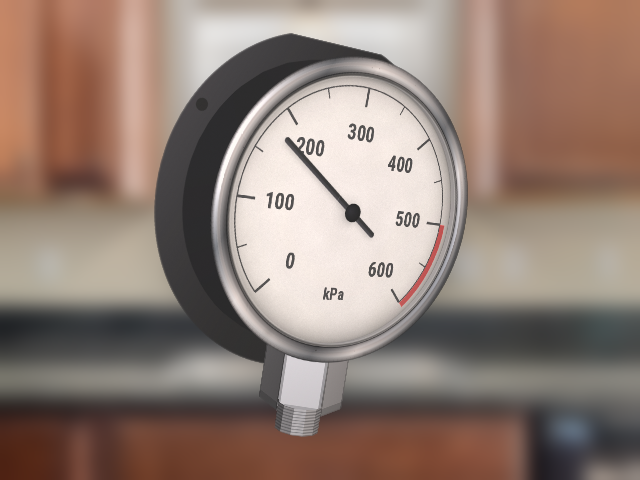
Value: **175** kPa
